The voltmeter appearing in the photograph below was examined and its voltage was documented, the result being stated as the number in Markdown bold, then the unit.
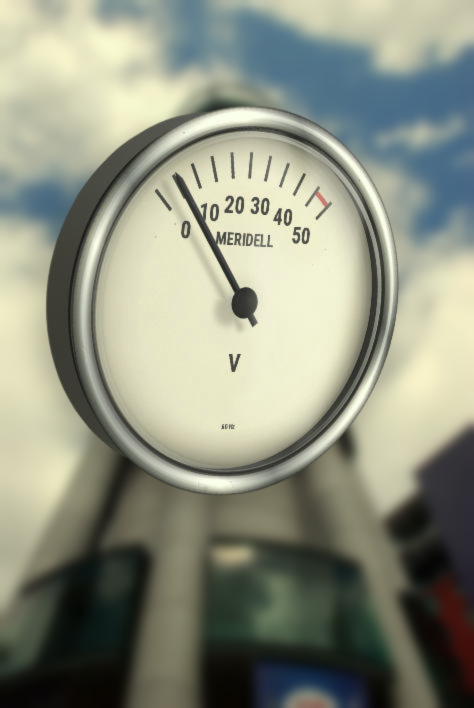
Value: **5** V
